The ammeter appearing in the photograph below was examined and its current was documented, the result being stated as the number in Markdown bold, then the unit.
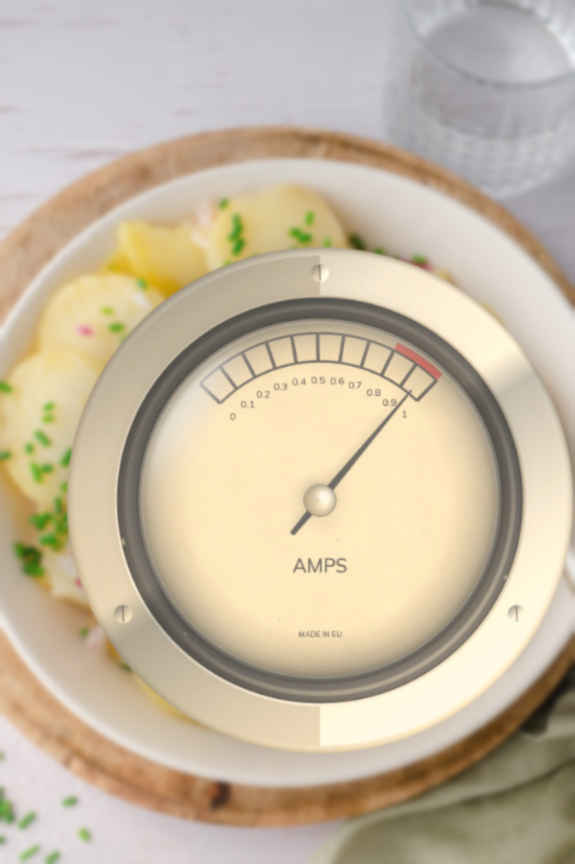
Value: **0.95** A
